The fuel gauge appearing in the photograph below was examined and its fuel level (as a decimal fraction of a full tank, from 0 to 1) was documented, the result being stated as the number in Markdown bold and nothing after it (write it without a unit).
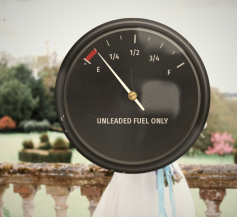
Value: **0.125**
